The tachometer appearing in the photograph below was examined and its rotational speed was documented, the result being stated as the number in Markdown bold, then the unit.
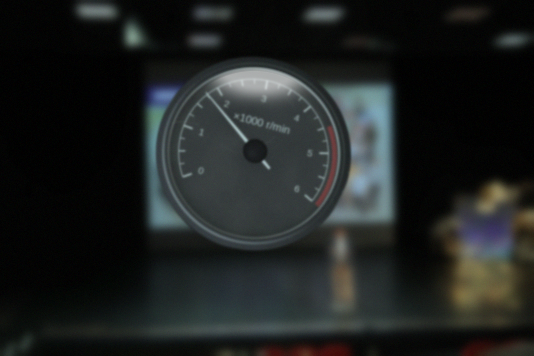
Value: **1750** rpm
